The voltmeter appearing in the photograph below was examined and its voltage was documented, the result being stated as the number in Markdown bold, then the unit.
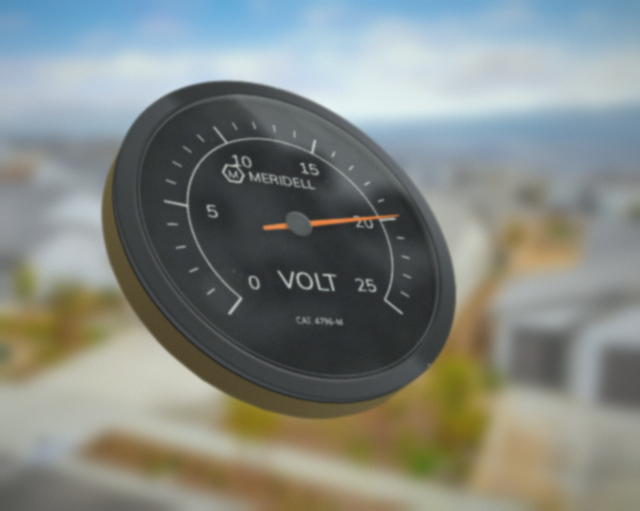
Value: **20** V
